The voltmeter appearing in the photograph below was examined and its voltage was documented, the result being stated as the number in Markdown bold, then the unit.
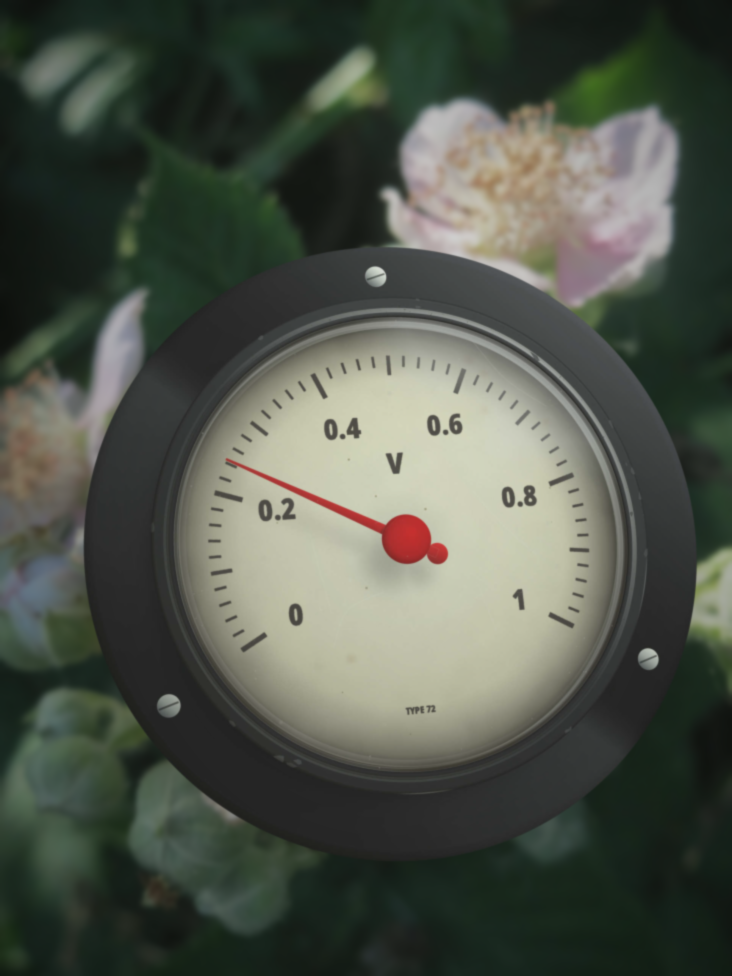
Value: **0.24** V
